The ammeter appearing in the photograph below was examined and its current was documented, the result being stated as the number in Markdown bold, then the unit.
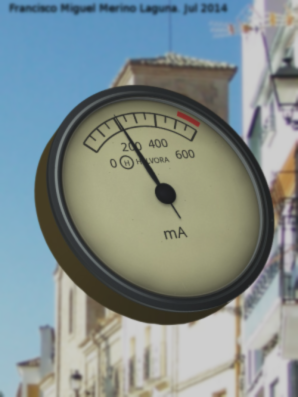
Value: **200** mA
